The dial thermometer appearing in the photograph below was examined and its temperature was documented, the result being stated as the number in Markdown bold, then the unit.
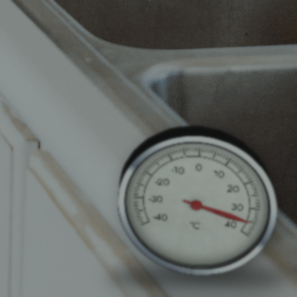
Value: **35** °C
